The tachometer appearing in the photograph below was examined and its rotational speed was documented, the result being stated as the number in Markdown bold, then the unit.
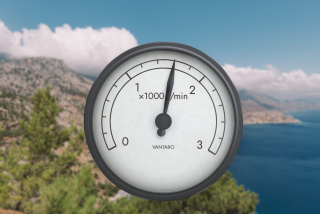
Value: **1600** rpm
